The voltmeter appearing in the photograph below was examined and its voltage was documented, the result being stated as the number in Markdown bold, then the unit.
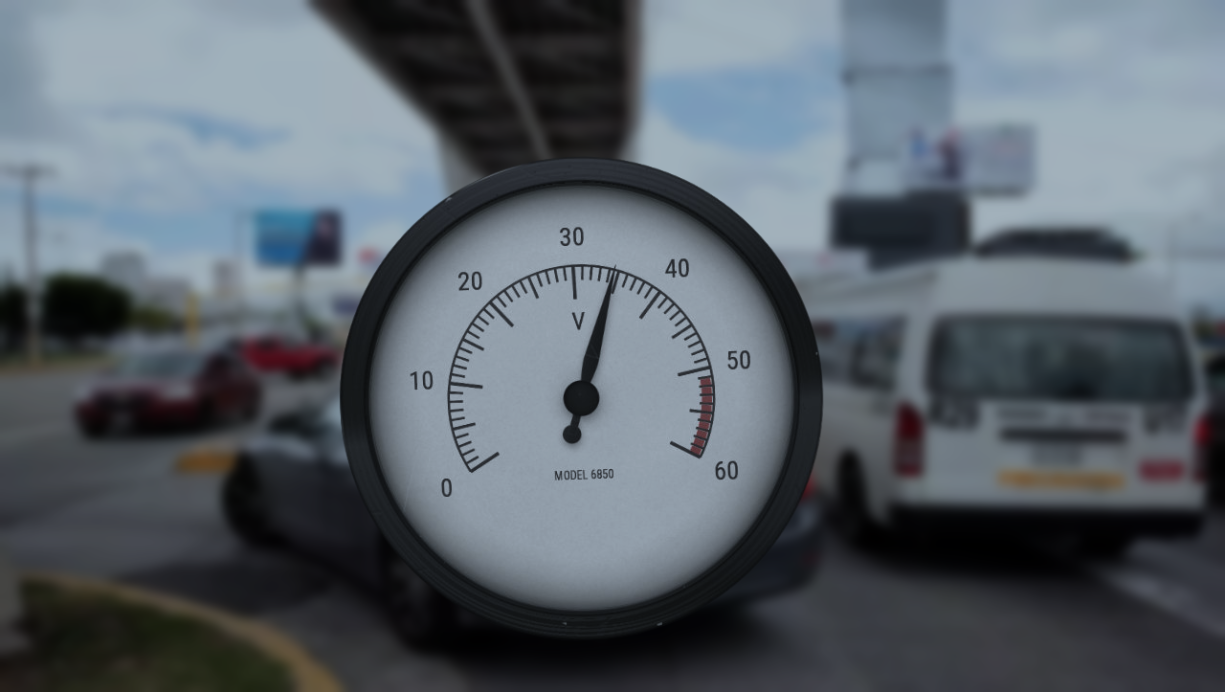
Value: **34.5** V
